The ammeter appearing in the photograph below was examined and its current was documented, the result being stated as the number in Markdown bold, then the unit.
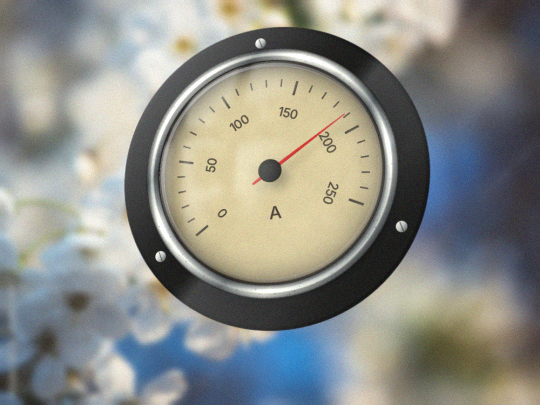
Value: **190** A
